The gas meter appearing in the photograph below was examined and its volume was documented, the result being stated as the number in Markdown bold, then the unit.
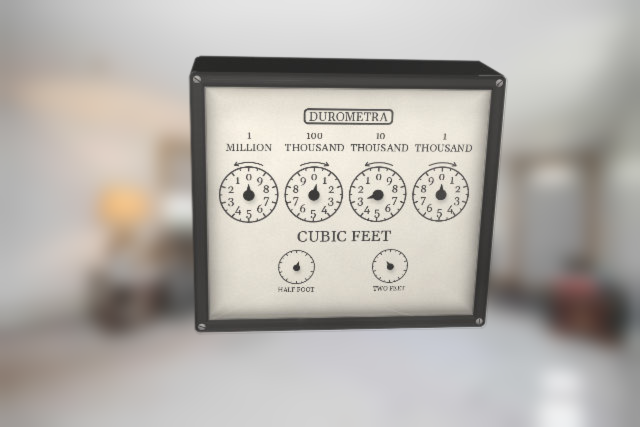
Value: **3000** ft³
